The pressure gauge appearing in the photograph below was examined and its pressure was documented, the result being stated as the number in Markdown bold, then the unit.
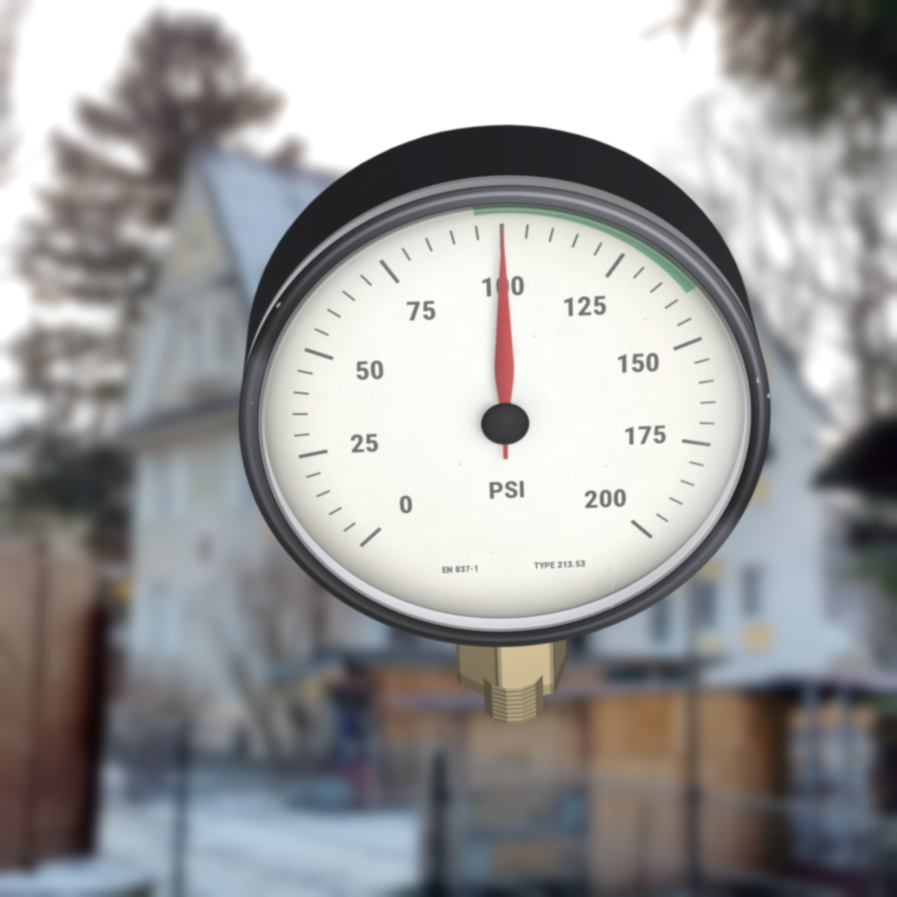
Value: **100** psi
